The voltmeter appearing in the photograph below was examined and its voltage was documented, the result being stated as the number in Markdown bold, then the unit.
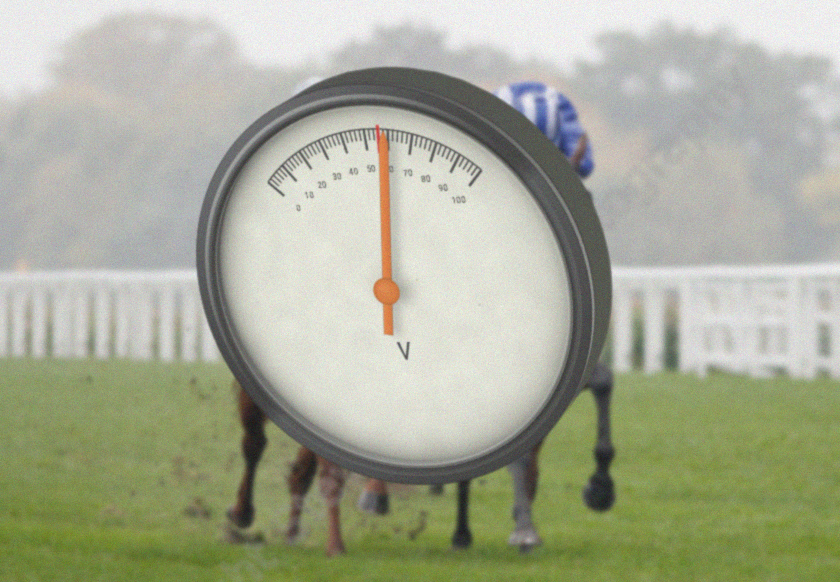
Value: **60** V
